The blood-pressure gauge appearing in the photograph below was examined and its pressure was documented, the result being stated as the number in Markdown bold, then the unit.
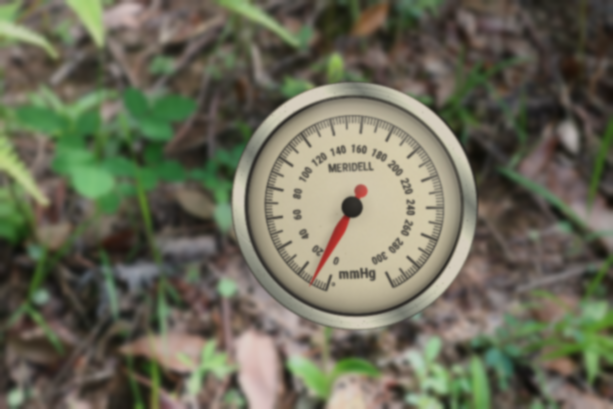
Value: **10** mmHg
